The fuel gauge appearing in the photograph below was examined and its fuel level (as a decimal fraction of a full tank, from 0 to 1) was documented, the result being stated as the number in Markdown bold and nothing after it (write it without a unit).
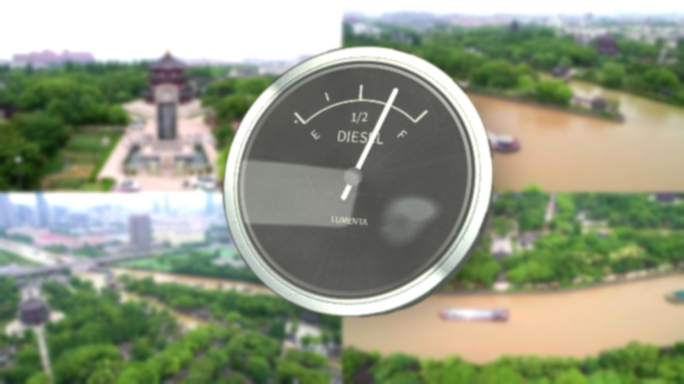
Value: **0.75**
